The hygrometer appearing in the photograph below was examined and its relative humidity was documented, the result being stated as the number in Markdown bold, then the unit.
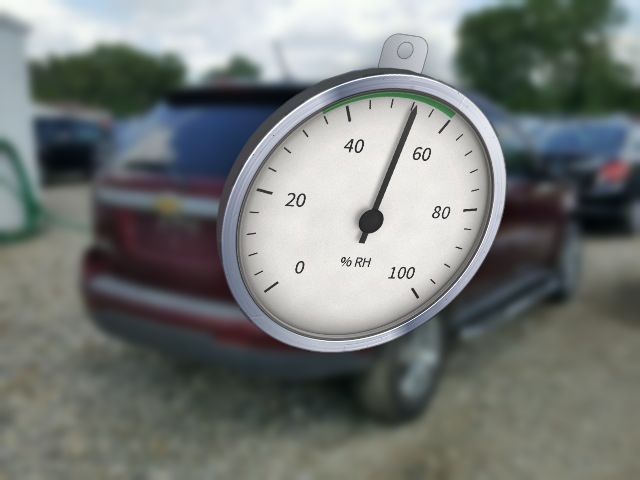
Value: **52** %
